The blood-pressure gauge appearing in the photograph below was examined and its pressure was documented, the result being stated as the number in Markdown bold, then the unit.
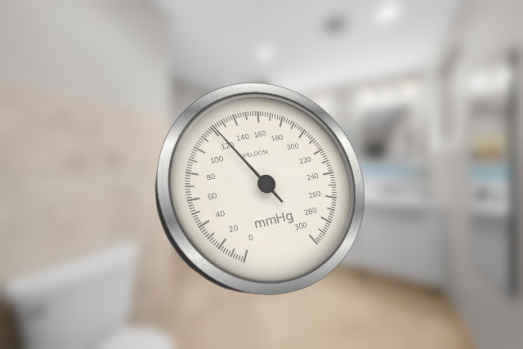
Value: **120** mmHg
